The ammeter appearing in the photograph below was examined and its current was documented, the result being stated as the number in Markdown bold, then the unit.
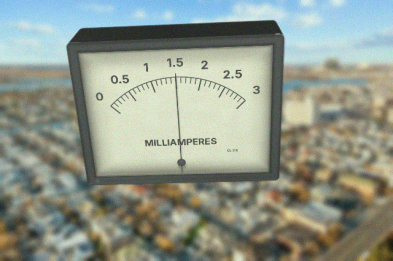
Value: **1.5** mA
